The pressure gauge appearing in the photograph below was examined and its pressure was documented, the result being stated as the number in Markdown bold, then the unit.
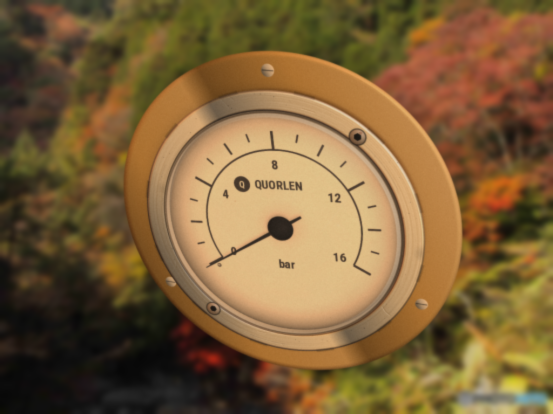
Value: **0** bar
